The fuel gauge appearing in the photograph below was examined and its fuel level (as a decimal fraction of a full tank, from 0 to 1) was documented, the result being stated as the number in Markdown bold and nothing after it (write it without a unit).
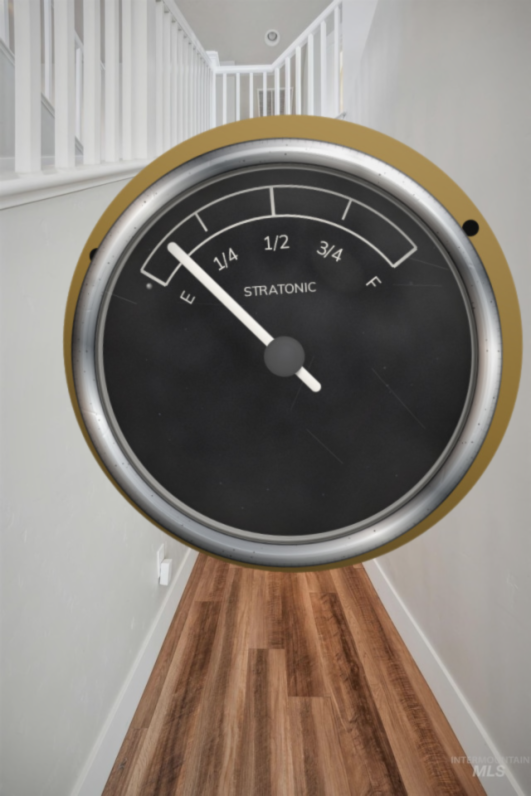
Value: **0.125**
